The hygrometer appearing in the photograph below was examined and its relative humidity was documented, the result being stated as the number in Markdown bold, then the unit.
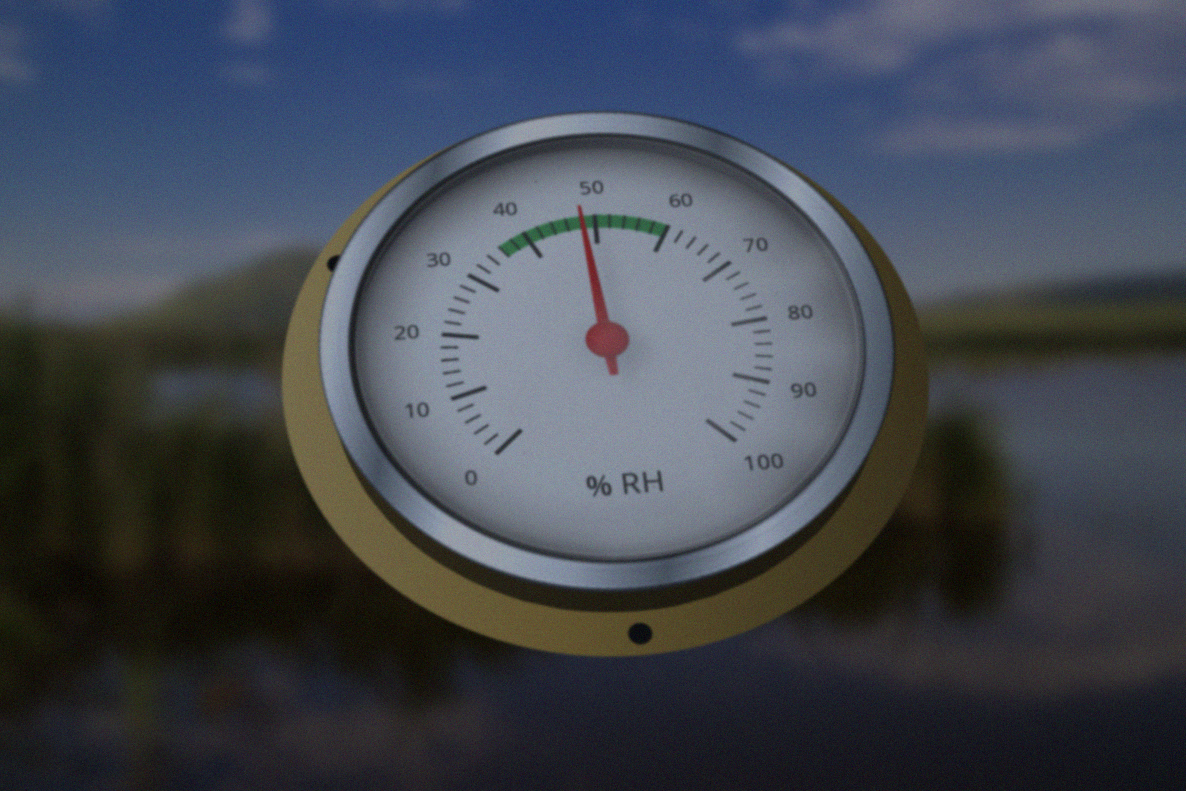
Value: **48** %
